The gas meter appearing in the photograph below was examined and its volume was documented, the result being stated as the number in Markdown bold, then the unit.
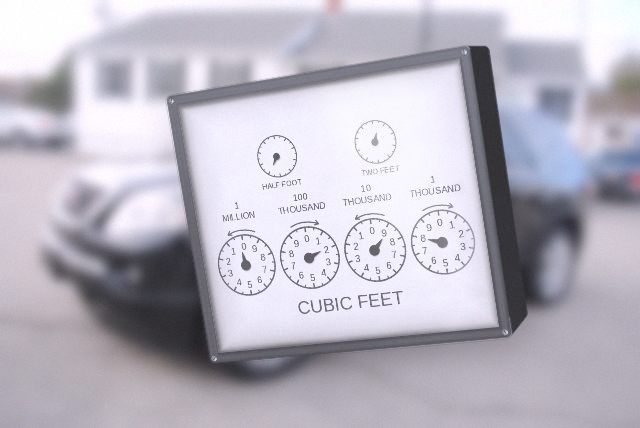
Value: **18800** ft³
